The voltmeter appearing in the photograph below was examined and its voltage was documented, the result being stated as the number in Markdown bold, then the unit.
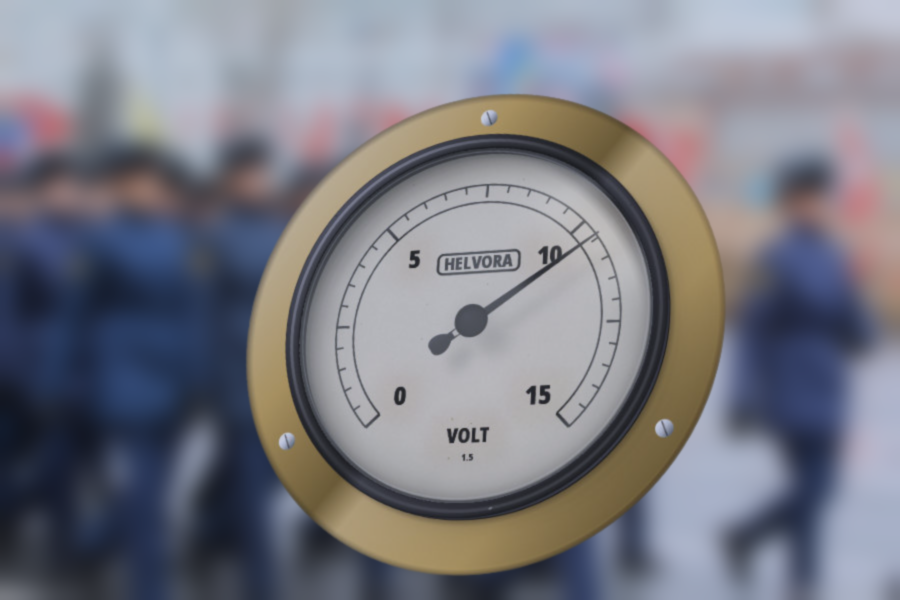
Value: **10.5** V
